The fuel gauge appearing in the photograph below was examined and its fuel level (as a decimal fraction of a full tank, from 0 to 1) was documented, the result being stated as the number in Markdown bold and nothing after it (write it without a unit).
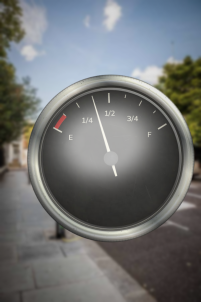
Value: **0.375**
